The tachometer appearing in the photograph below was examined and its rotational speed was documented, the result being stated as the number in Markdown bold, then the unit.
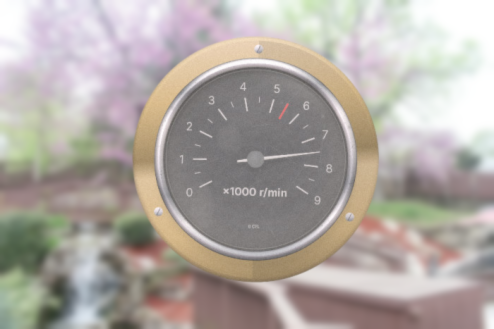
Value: **7500** rpm
